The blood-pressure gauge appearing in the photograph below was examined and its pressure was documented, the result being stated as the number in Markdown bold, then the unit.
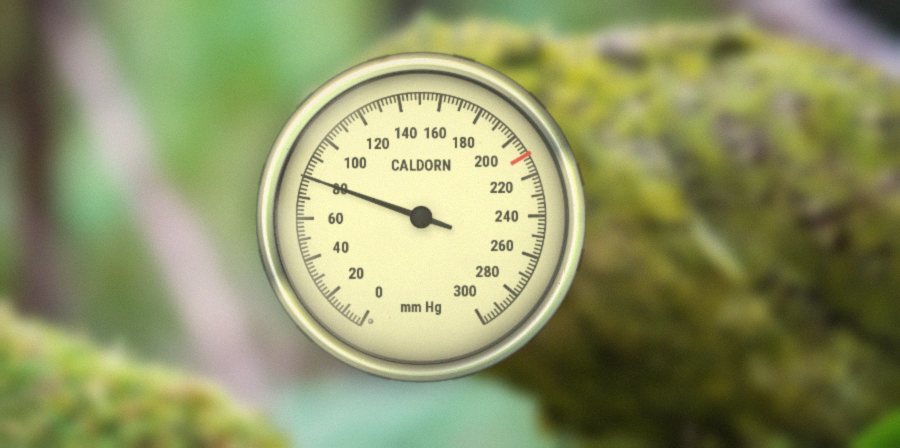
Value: **80** mmHg
